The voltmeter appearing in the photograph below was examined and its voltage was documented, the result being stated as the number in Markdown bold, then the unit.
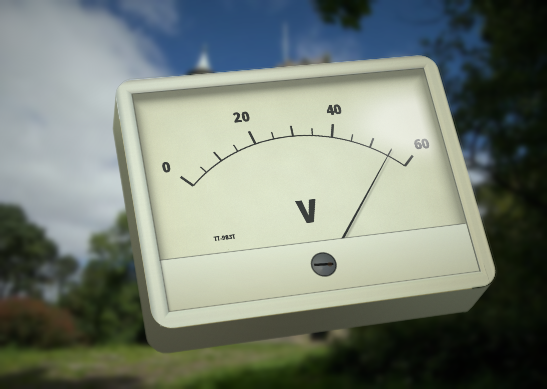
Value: **55** V
